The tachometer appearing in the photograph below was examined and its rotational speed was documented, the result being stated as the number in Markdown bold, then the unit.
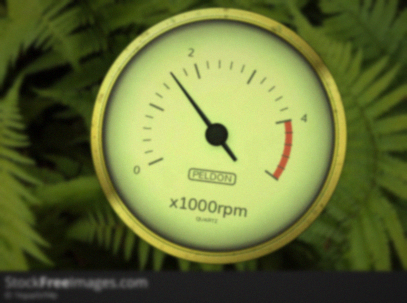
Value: **1600** rpm
